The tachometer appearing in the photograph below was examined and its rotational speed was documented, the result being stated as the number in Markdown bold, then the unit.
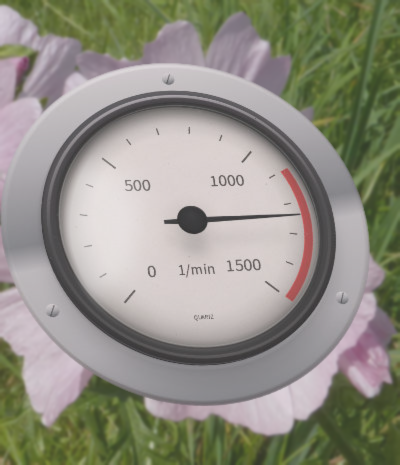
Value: **1250** rpm
